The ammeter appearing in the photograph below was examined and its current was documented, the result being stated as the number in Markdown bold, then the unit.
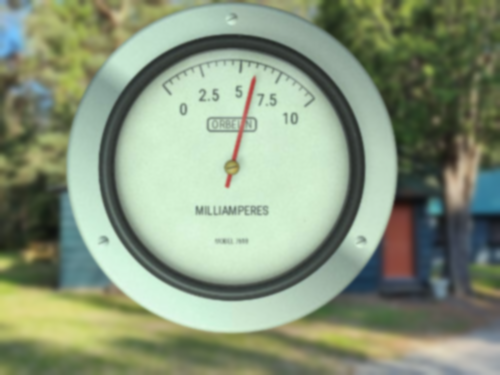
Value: **6** mA
